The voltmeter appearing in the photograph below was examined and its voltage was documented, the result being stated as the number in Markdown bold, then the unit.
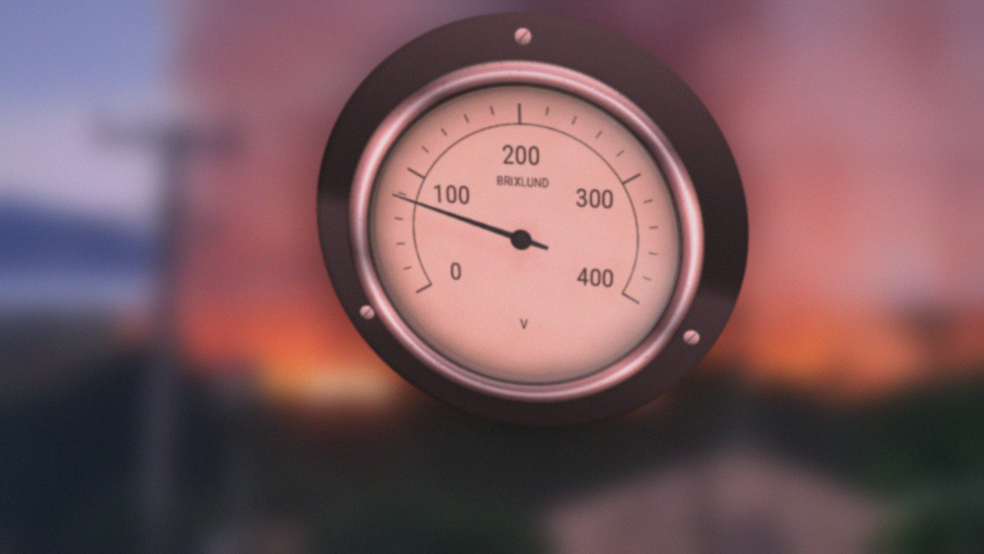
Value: **80** V
